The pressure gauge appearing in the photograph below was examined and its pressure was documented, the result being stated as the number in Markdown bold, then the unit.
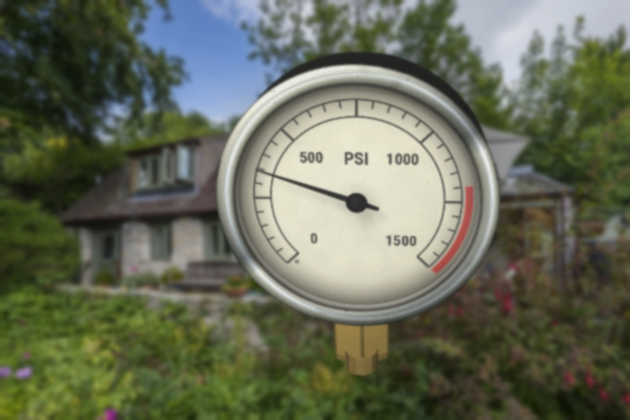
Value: **350** psi
